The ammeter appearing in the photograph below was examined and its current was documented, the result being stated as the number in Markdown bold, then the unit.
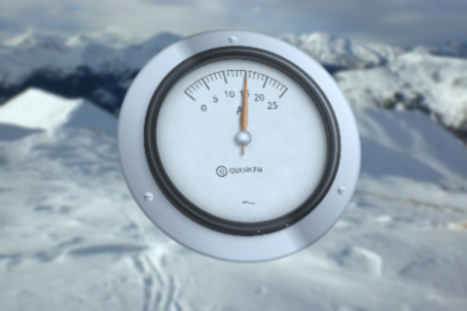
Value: **15** A
